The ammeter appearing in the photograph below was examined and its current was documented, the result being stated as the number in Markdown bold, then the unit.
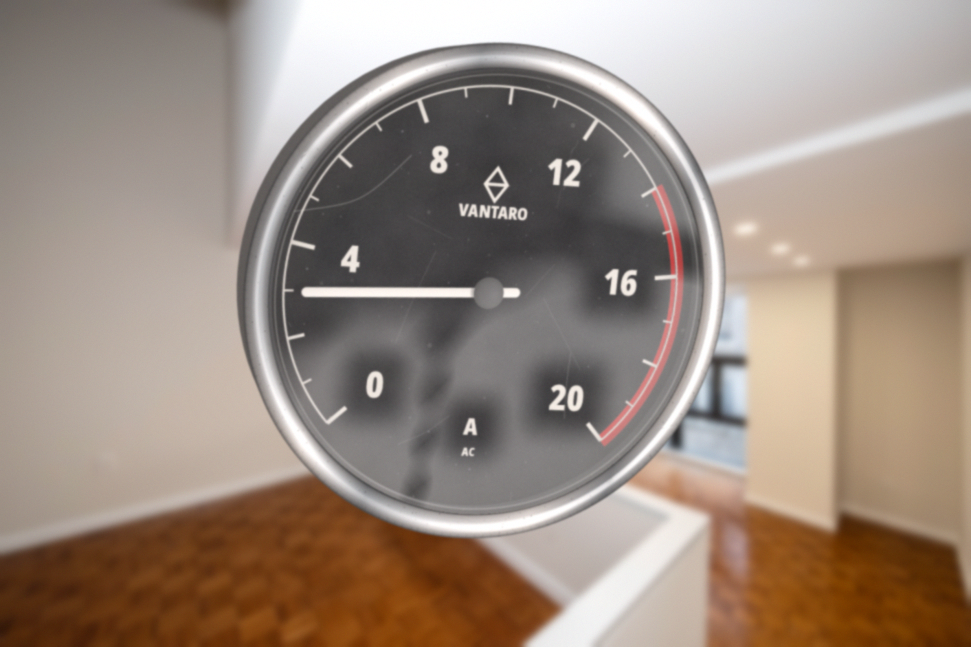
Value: **3** A
